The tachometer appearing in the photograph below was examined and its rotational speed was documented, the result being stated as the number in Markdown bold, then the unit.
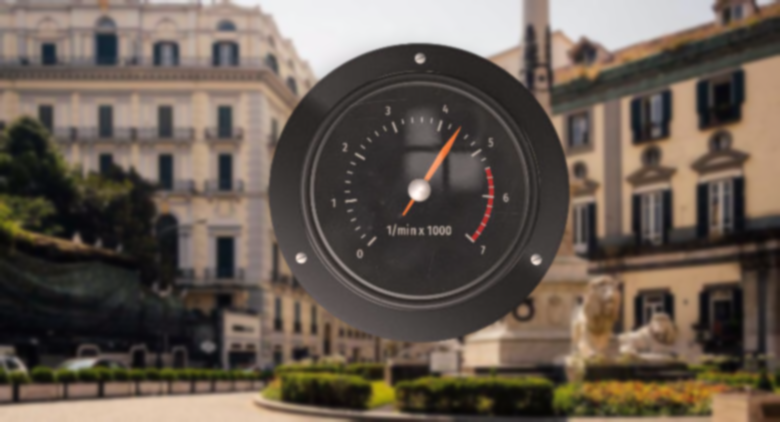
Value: **4400** rpm
